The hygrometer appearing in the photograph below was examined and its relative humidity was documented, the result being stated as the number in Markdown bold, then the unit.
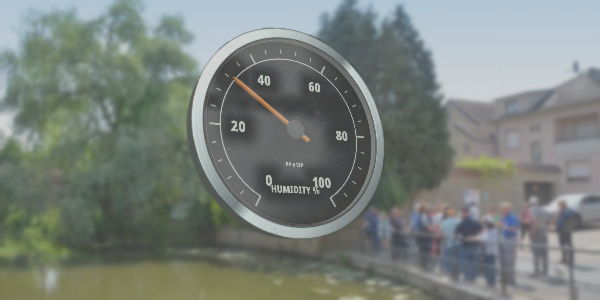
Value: **32** %
